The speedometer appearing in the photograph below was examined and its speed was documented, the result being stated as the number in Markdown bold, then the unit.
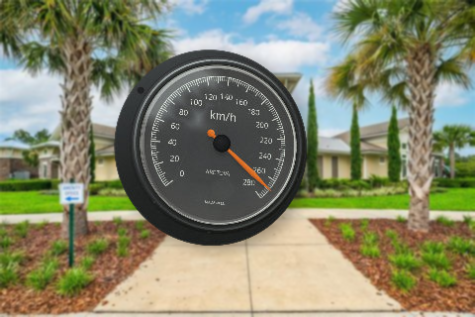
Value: **270** km/h
